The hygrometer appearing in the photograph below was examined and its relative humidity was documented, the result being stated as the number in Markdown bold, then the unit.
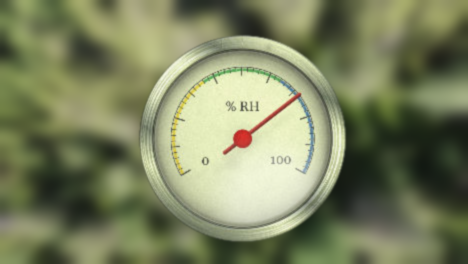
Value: **72** %
